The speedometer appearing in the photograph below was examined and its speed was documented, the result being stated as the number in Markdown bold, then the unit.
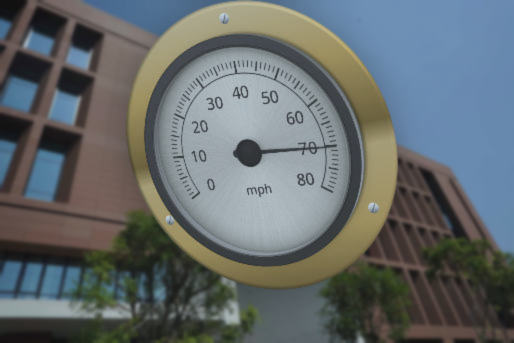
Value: **70** mph
